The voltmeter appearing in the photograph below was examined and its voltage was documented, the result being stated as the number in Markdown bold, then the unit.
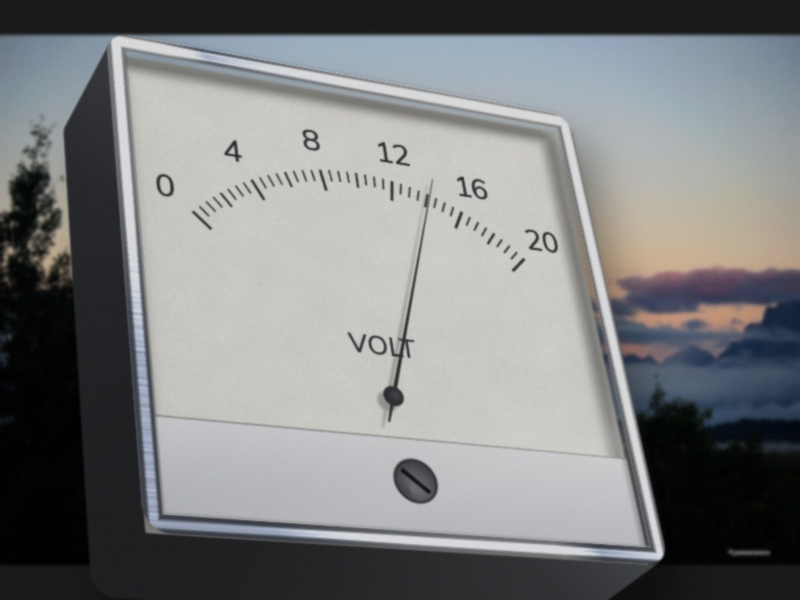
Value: **14** V
